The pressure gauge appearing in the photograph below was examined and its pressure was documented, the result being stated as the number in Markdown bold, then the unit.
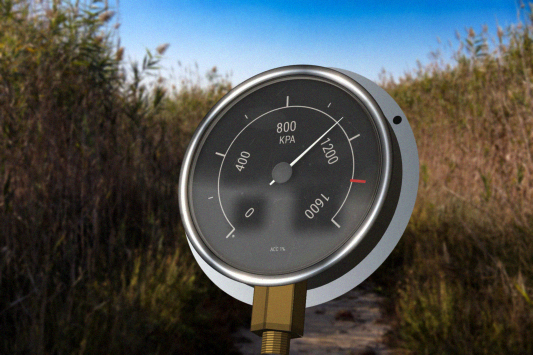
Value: **1100** kPa
